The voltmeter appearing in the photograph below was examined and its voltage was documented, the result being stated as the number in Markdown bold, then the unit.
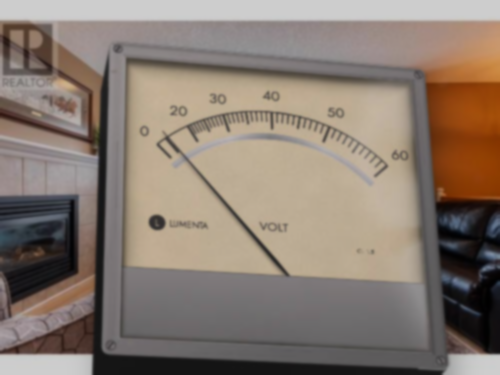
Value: **10** V
